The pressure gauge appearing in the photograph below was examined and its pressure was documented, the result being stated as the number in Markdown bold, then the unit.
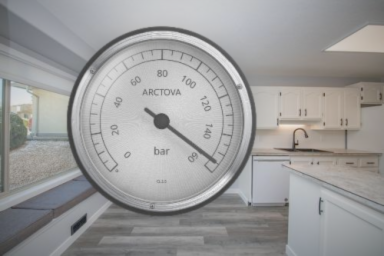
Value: **155** bar
